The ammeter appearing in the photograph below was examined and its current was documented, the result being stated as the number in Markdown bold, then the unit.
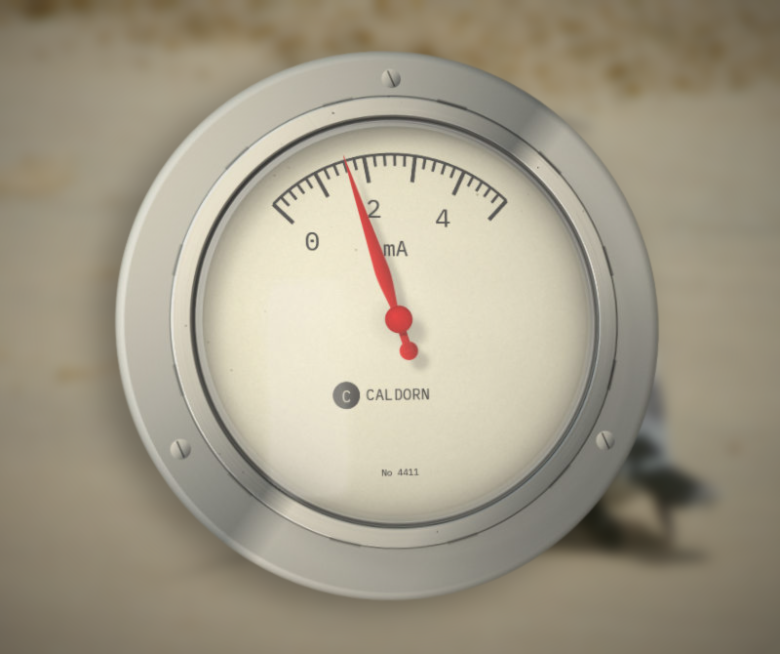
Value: **1.6** mA
